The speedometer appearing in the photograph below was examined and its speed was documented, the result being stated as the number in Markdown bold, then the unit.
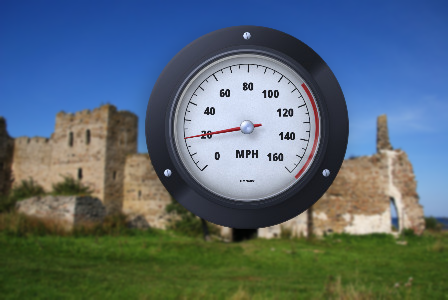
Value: **20** mph
